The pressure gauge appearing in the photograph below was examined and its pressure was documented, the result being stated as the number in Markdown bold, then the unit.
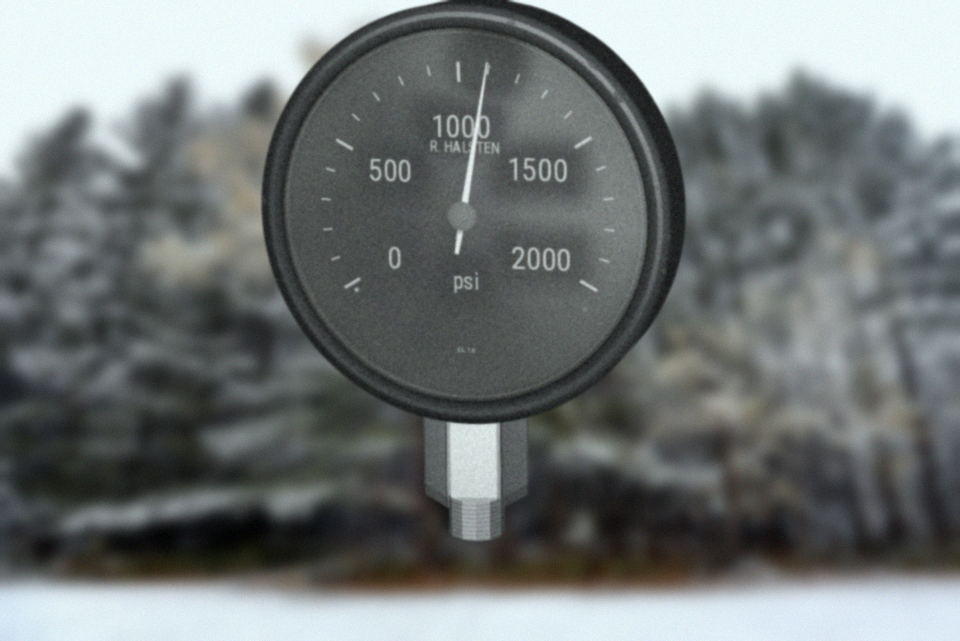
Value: **1100** psi
